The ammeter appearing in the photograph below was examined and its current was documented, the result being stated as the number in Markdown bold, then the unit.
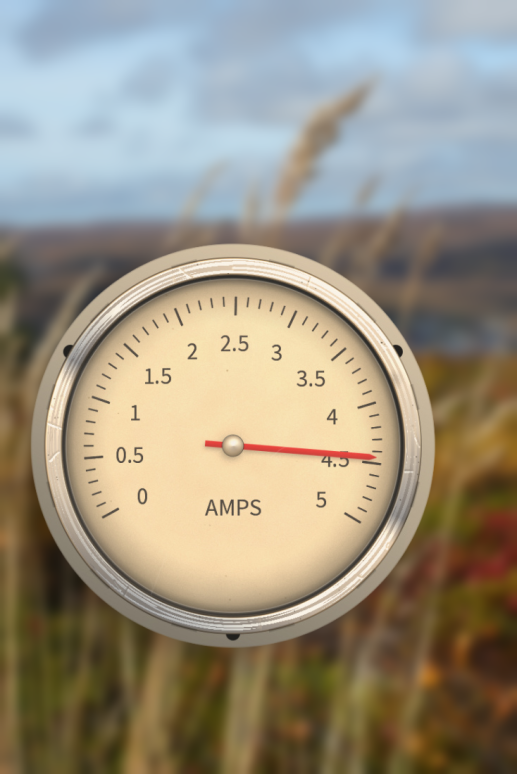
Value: **4.45** A
